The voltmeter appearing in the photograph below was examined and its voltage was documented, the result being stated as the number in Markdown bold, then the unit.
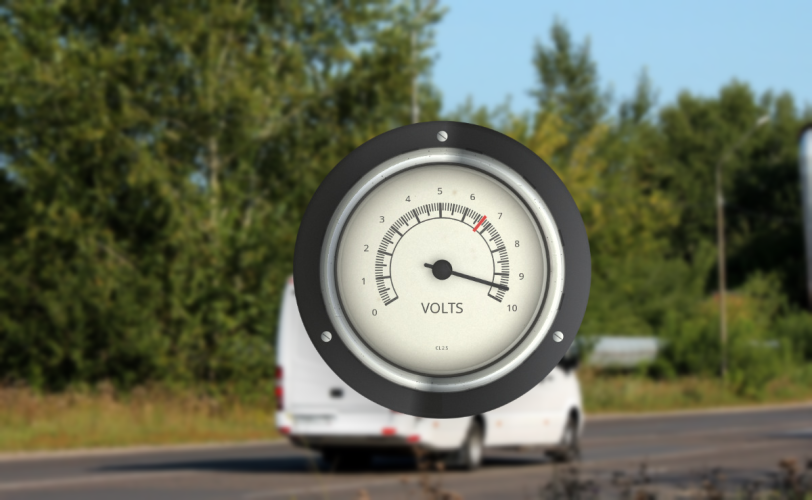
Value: **9.5** V
